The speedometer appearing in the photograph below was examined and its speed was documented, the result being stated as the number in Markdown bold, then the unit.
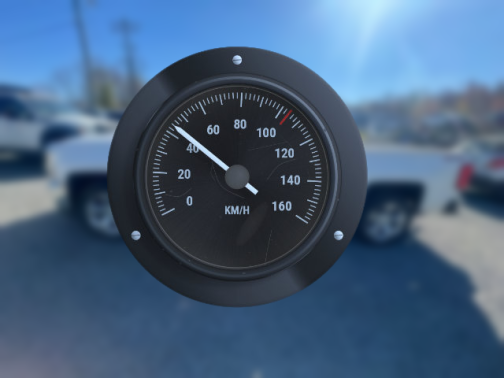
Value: **44** km/h
